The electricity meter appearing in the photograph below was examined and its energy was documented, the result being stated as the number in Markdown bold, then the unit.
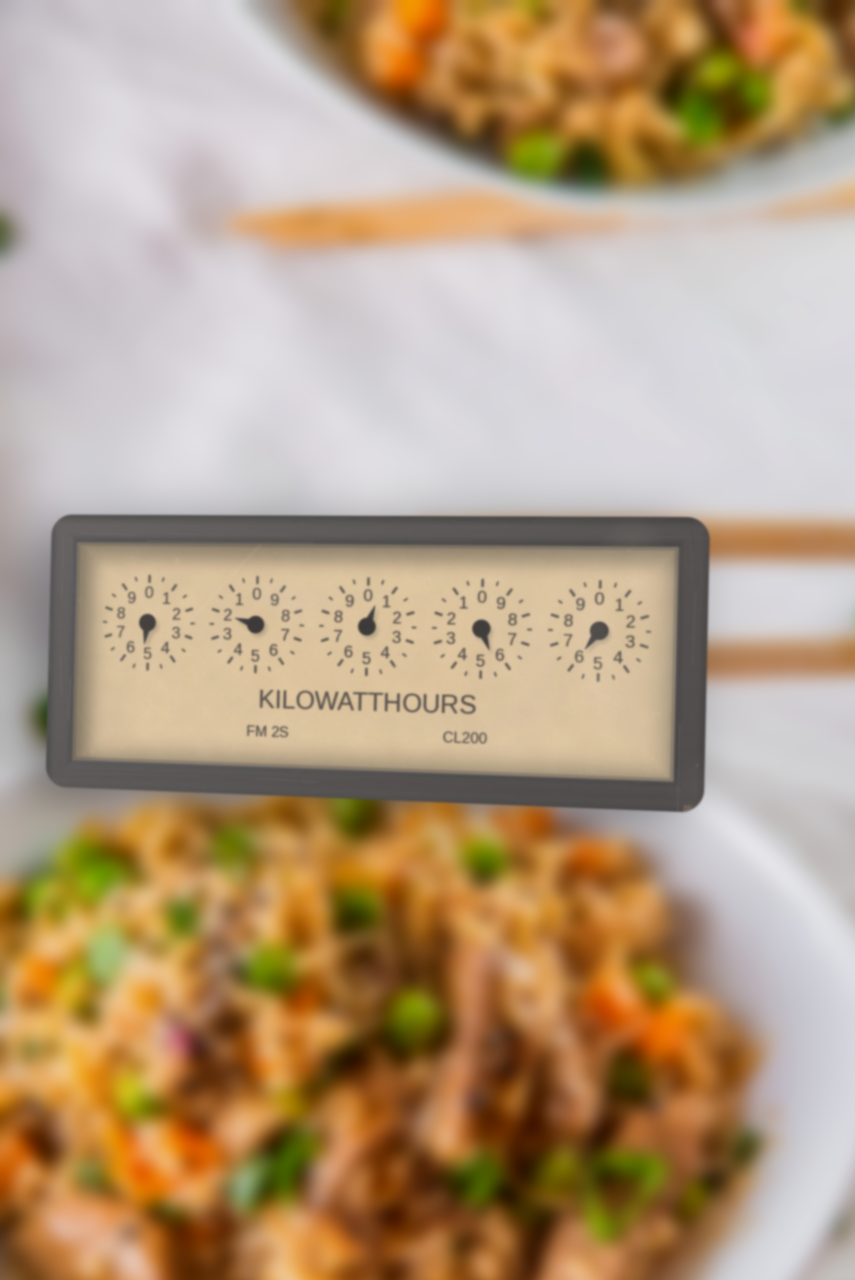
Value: **52056** kWh
